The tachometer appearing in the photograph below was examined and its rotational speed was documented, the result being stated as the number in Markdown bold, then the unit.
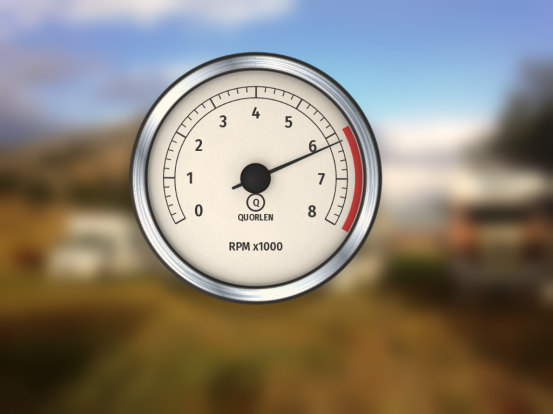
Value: **6200** rpm
